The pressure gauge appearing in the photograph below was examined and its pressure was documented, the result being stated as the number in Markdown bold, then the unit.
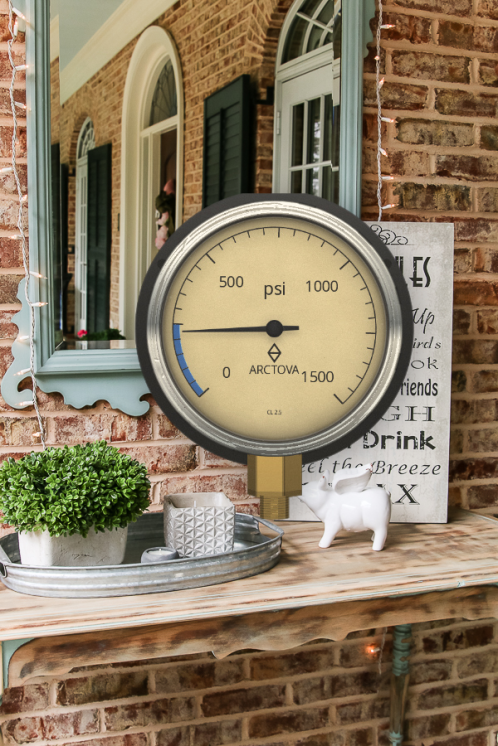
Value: **225** psi
